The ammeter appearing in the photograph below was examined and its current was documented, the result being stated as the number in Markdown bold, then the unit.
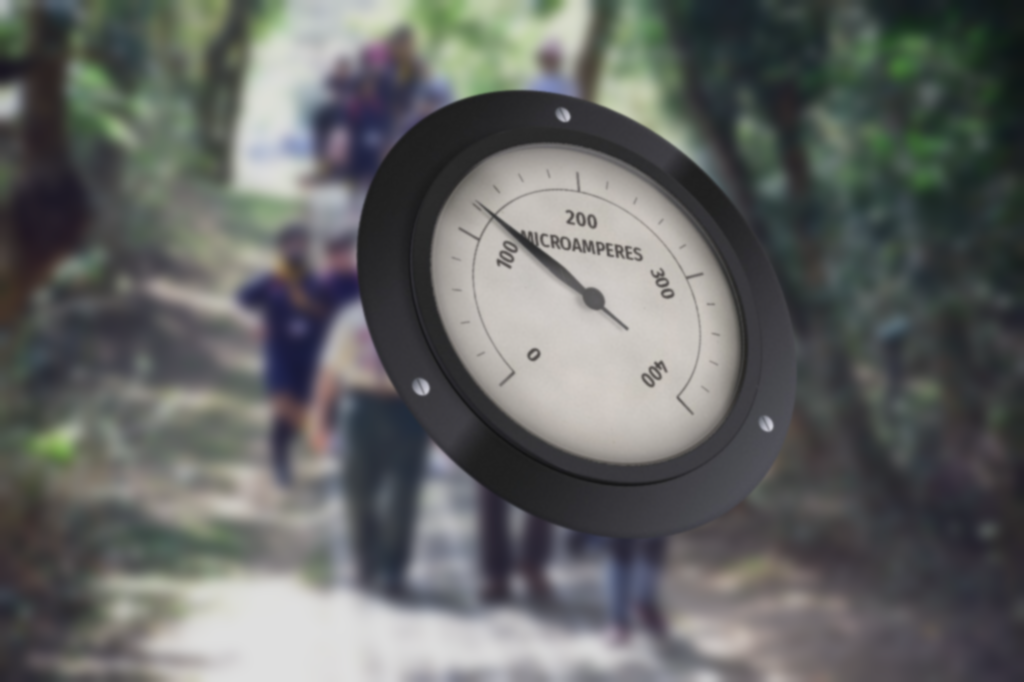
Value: **120** µA
